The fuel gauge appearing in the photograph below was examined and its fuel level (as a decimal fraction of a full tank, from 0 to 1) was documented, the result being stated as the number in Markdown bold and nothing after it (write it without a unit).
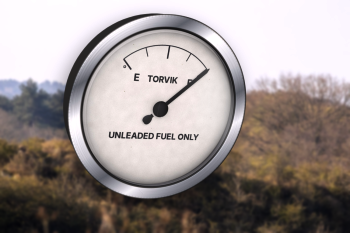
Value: **1**
